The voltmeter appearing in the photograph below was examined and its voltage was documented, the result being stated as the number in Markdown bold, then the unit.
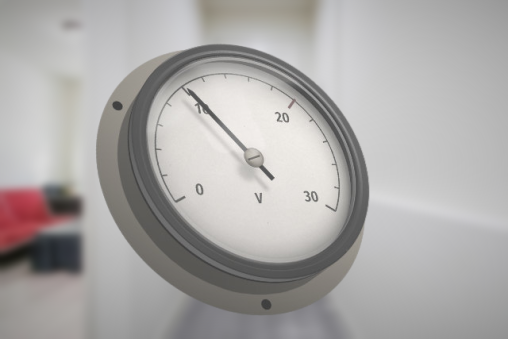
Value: **10** V
